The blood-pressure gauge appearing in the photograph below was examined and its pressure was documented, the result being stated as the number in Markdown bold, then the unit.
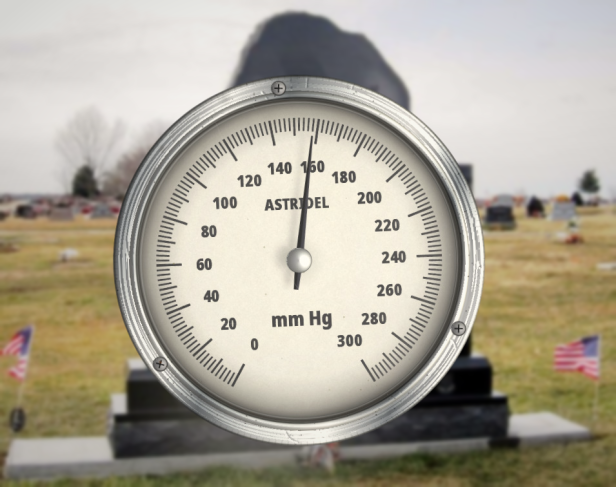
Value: **158** mmHg
